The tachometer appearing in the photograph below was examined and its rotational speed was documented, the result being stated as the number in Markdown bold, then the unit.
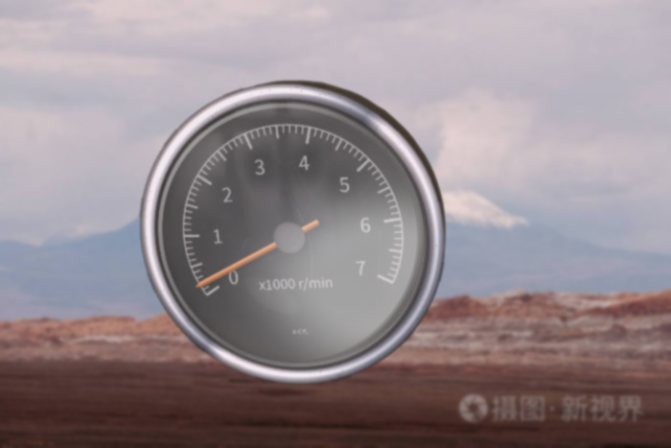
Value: **200** rpm
